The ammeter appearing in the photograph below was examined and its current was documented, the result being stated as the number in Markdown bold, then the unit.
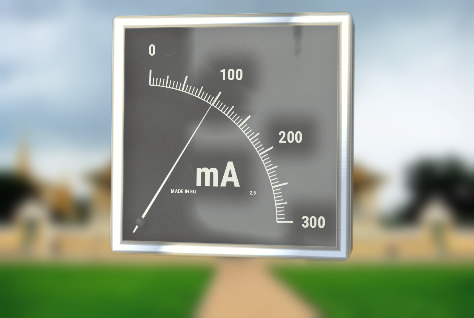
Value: **100** mA
